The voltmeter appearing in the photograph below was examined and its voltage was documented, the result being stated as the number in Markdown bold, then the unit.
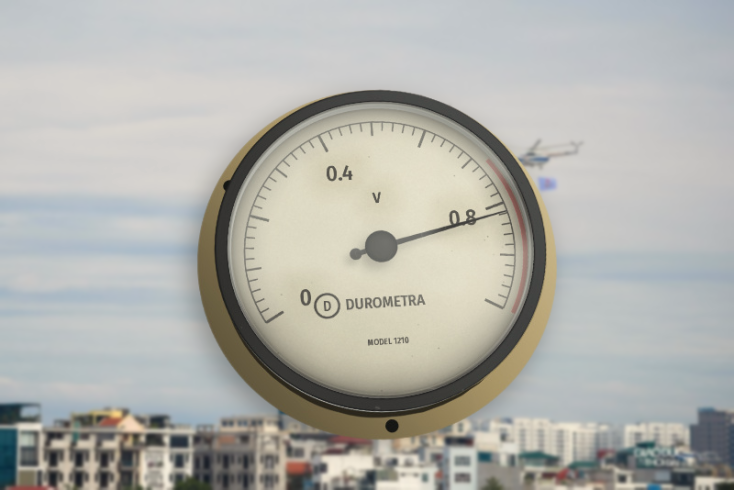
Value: **0.82** V
